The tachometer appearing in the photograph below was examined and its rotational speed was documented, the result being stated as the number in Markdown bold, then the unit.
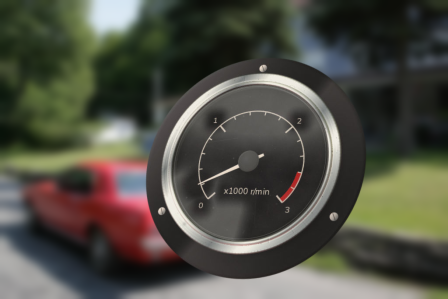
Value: **200** rpm
